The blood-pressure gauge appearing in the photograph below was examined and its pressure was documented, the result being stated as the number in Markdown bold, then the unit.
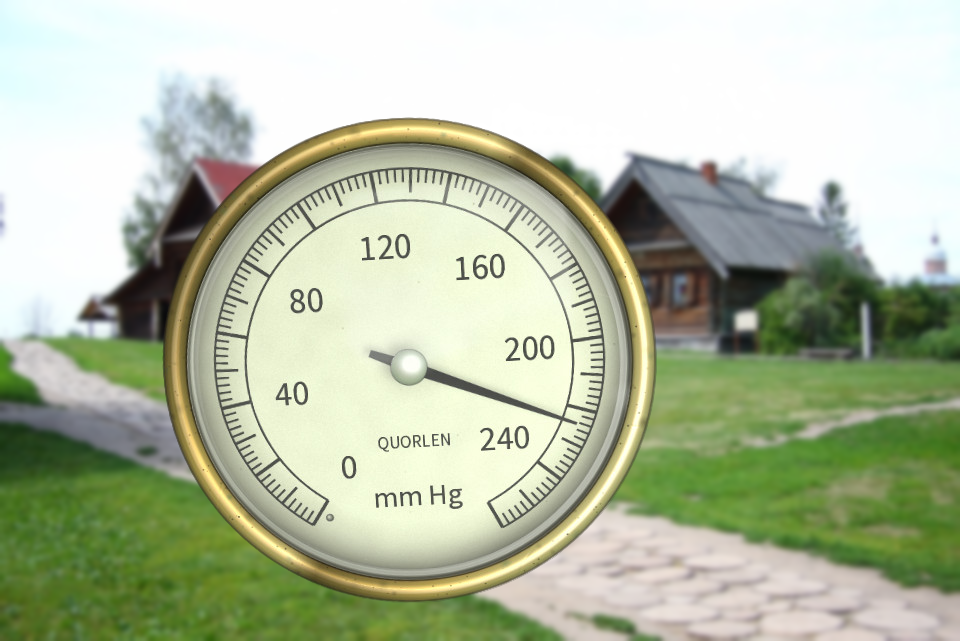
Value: **224** mmHg
